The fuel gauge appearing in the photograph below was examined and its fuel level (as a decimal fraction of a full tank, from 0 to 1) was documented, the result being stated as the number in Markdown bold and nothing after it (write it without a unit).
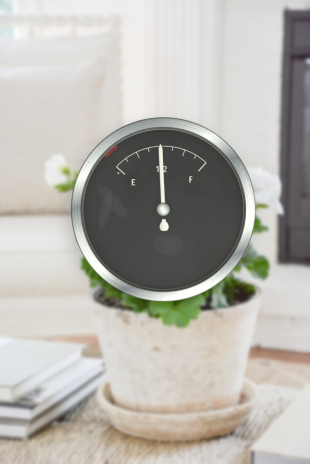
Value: **0.5**
